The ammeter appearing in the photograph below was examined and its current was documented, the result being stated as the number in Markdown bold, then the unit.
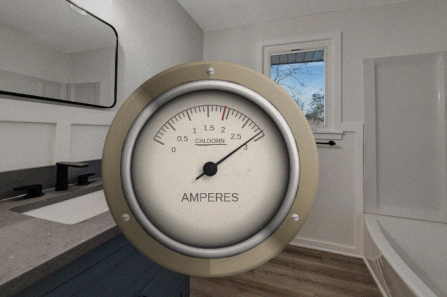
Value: **2.9** A
